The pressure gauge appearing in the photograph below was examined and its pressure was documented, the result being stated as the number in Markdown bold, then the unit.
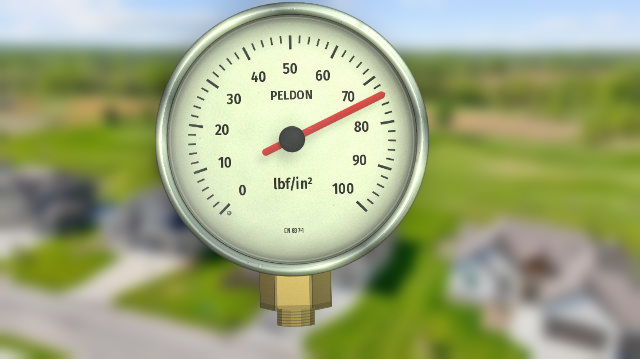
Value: **74** psi
